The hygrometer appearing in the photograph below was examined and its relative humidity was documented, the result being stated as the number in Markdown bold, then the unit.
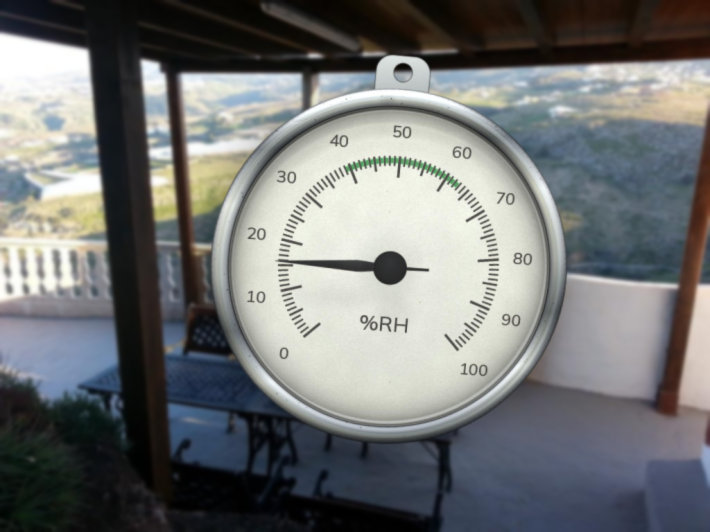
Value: **16** %
